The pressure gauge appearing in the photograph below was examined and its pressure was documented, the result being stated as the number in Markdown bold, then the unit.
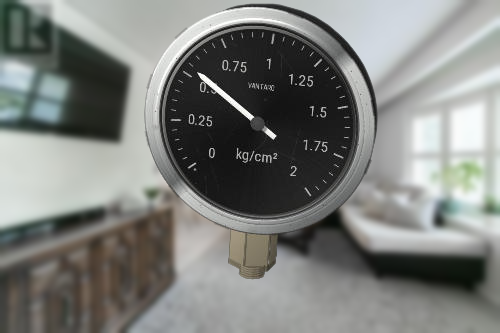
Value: **0.55** kg/cm²
